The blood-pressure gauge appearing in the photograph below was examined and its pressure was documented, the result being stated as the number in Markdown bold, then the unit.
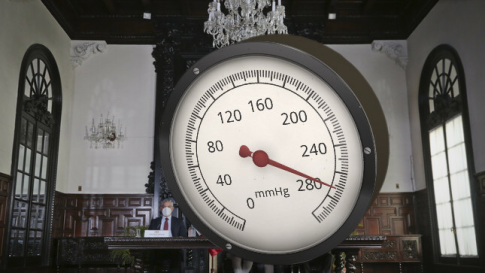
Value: **270** mmHg
